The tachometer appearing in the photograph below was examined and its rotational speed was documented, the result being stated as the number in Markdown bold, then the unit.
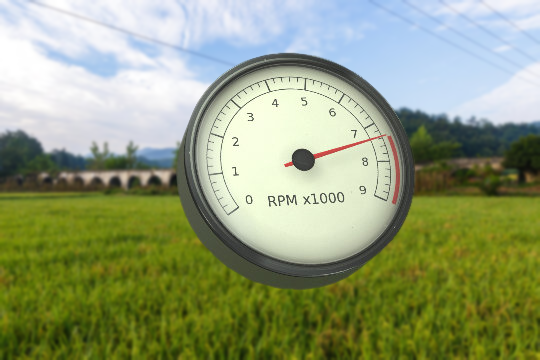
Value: **7400** rpm
